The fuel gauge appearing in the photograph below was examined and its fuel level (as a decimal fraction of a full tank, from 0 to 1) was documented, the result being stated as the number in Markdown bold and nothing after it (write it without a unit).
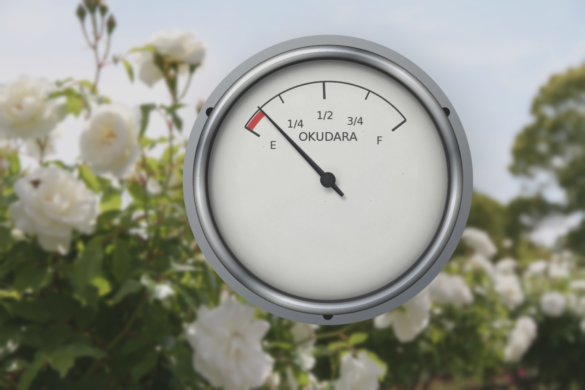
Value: **0.125**
